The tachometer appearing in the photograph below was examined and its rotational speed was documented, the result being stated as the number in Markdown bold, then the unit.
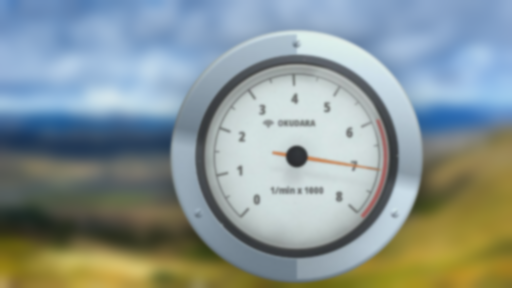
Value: **7000** rpm
